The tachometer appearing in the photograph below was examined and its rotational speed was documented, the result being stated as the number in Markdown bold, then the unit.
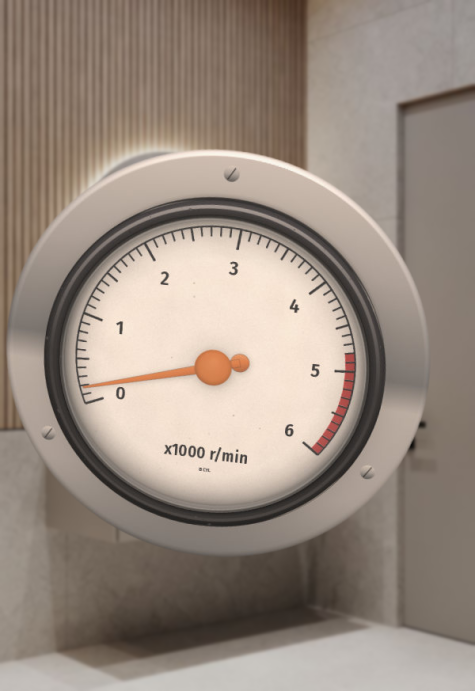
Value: **200** rpm
